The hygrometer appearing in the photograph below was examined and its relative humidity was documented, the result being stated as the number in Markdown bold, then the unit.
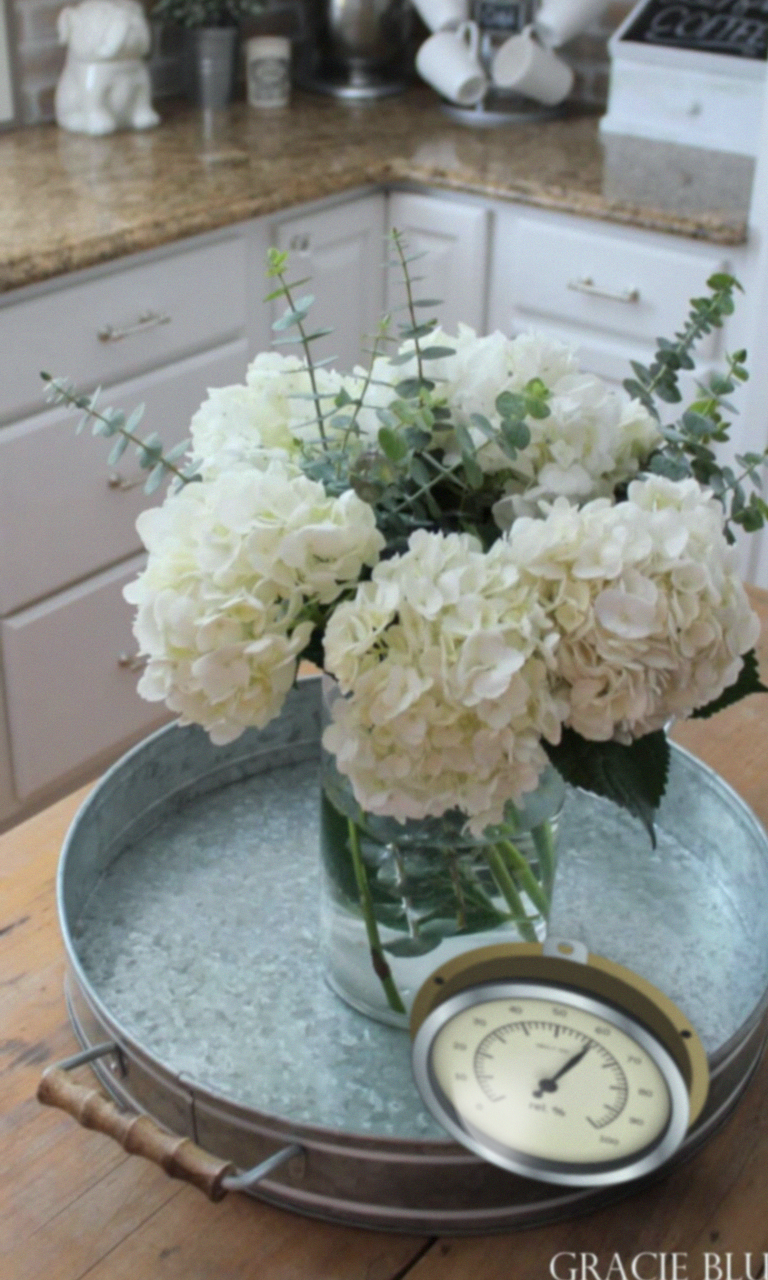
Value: **60** %
